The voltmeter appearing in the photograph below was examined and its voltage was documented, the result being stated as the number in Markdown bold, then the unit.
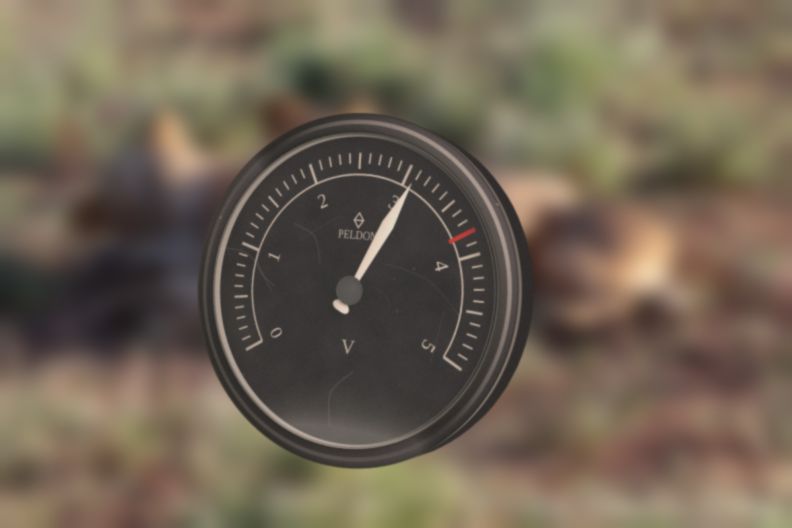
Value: **3.1** V
